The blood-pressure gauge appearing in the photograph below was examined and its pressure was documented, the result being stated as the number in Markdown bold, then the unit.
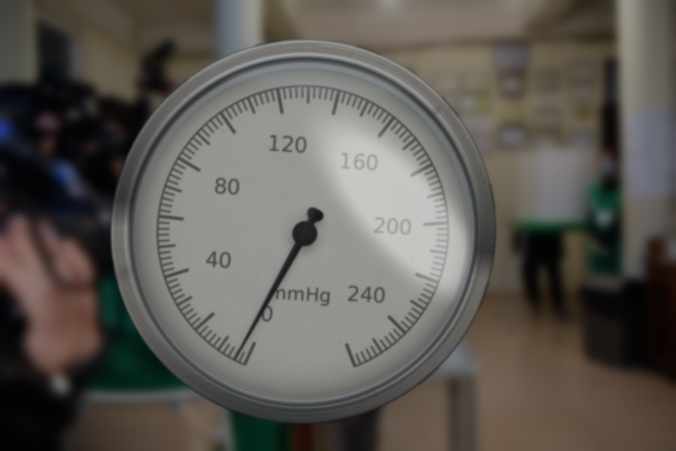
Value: **4** mmHg
